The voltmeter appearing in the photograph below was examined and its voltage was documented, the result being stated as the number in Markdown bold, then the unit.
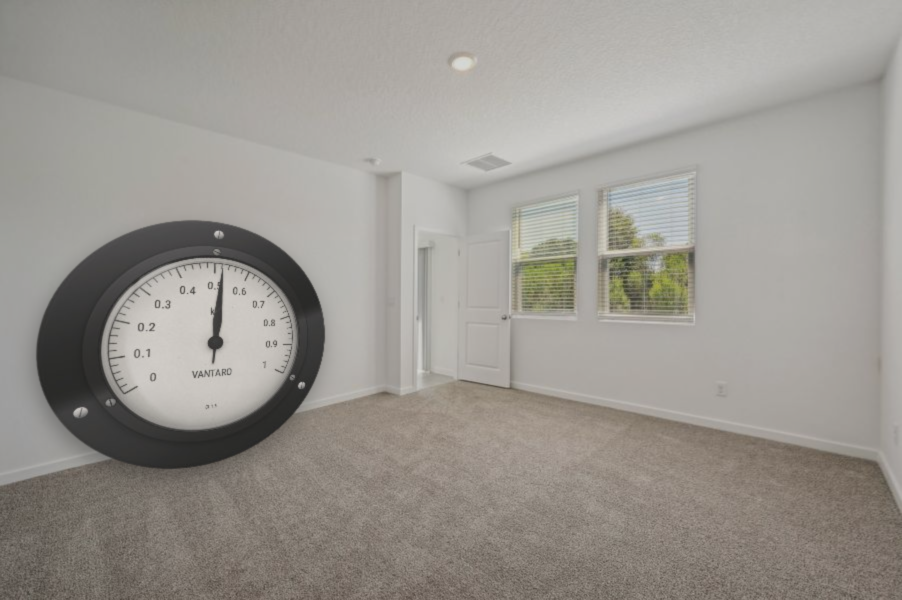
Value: **0.52** kV
